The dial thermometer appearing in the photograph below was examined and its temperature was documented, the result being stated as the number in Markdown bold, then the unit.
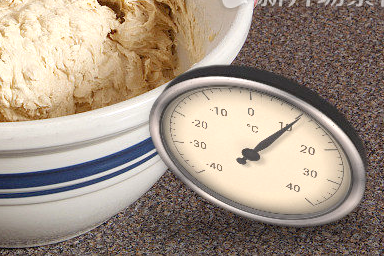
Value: **10** °C
